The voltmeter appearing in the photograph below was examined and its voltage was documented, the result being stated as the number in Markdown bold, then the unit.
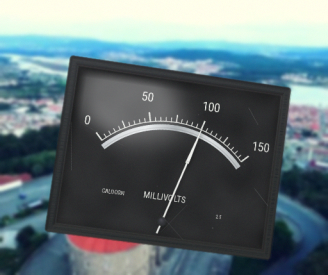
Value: **100** mV
